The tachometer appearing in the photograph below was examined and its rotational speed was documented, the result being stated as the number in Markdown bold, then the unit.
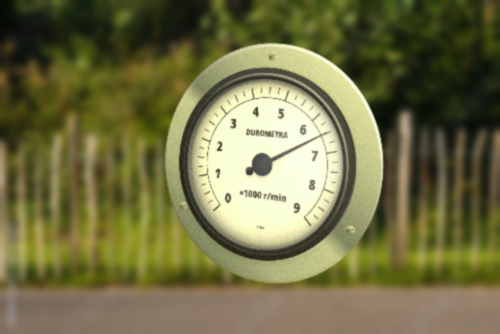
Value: **6500** rpm
